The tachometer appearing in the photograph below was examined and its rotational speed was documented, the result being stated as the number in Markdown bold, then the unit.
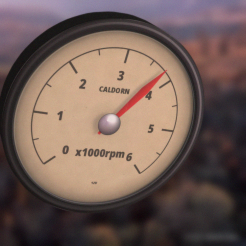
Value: **3750** rpm
